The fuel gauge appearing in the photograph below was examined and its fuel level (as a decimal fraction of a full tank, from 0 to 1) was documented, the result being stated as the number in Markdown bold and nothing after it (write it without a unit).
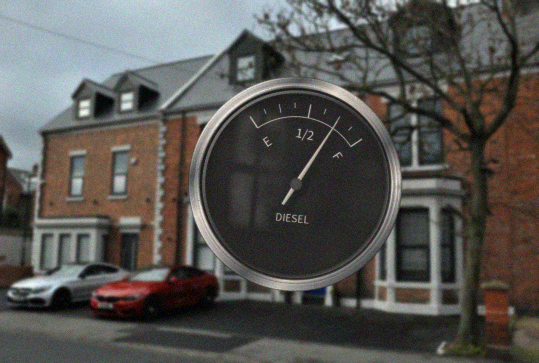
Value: **0.75**
